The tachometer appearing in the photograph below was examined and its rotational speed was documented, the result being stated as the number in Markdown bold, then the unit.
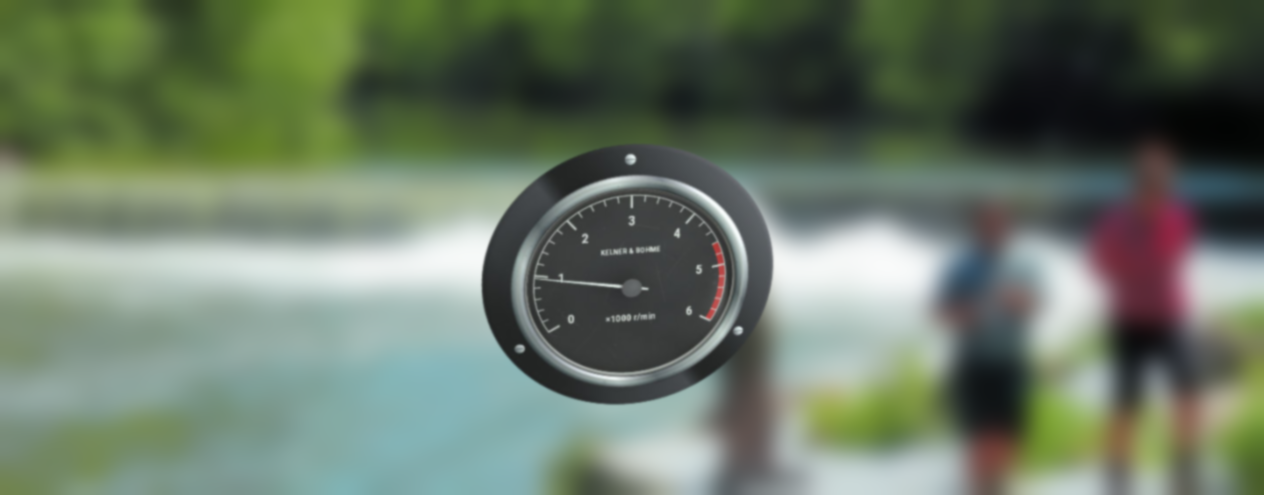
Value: **1000** rpm
